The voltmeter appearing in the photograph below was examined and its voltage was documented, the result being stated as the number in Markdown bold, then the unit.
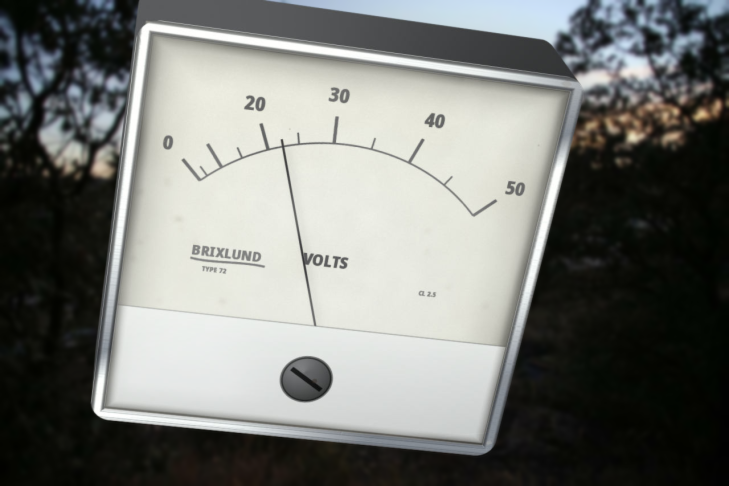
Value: **22.5** V
